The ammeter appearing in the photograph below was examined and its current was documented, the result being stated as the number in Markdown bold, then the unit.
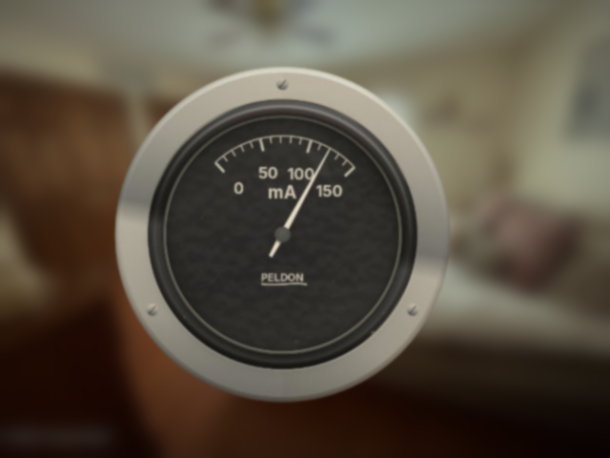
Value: **120** mA
